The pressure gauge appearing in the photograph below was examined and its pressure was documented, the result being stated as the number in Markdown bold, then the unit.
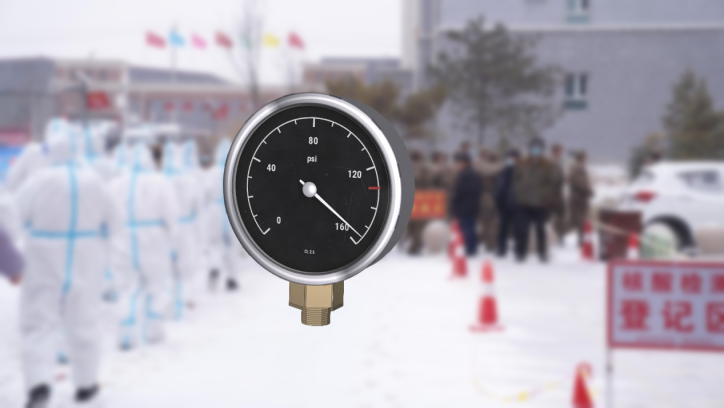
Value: **155** psi
